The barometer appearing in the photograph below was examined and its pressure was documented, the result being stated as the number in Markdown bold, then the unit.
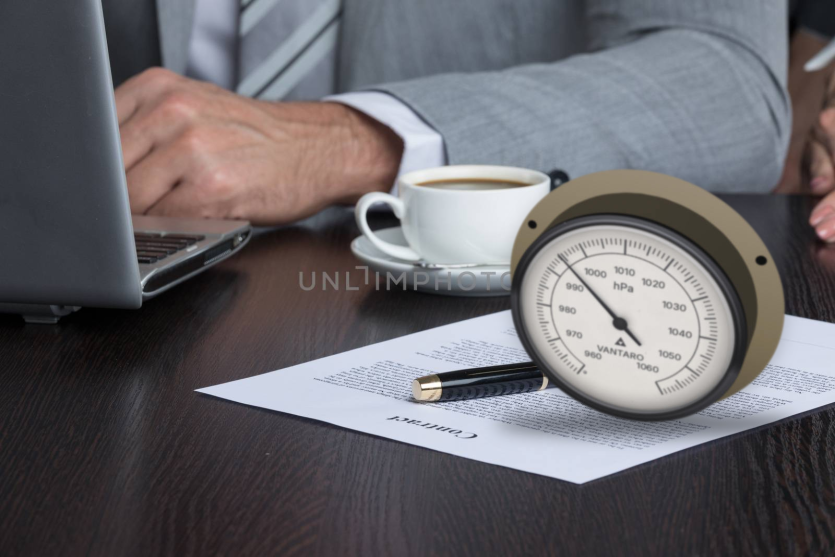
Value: **995** hPa
